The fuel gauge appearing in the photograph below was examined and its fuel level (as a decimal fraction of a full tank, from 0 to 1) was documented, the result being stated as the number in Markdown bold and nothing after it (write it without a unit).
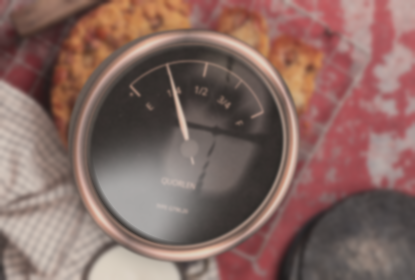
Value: **0.25**
